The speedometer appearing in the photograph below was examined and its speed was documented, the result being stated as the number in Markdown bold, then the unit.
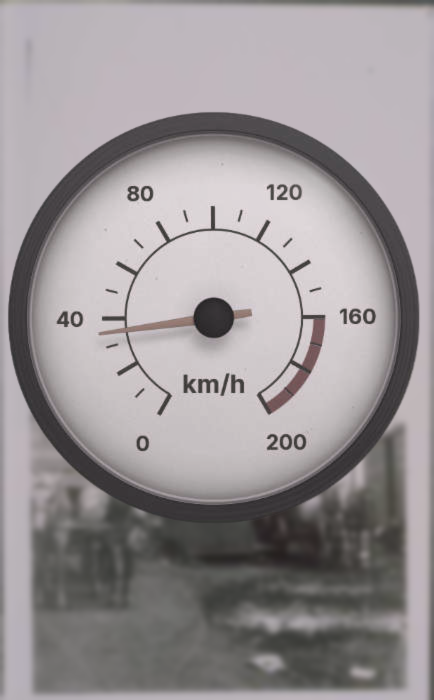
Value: **35** km/h
